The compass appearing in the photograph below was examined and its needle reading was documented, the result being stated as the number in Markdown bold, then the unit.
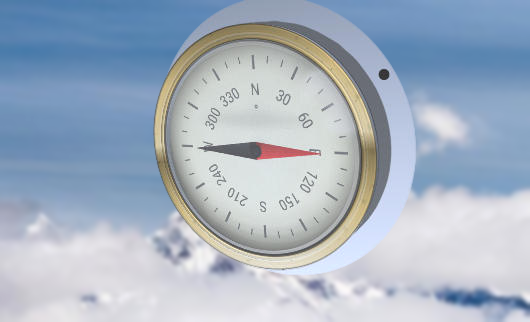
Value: **90** °
